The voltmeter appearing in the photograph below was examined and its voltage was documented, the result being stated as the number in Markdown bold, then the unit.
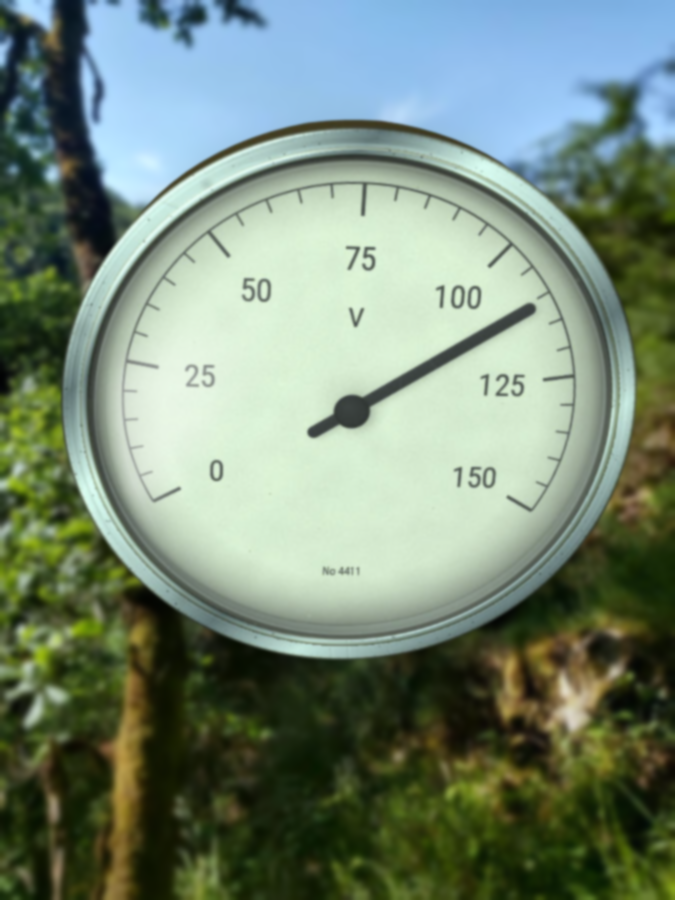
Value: **110** V
